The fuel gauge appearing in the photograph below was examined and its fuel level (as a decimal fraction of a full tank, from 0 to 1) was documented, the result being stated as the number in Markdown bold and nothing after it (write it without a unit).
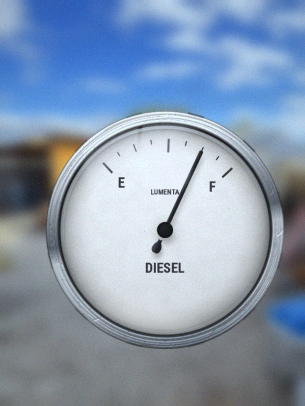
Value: **0.75**
